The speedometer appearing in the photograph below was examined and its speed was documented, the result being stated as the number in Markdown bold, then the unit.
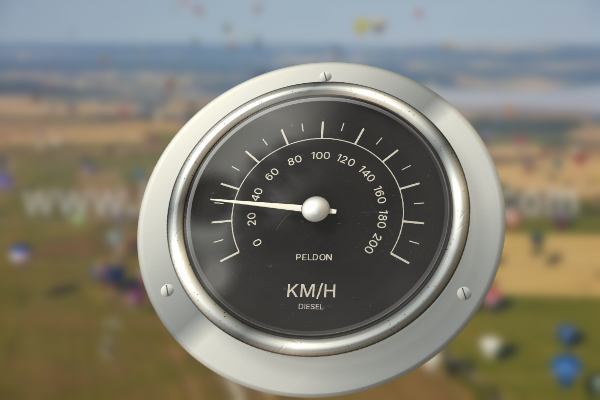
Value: **30** km/h
